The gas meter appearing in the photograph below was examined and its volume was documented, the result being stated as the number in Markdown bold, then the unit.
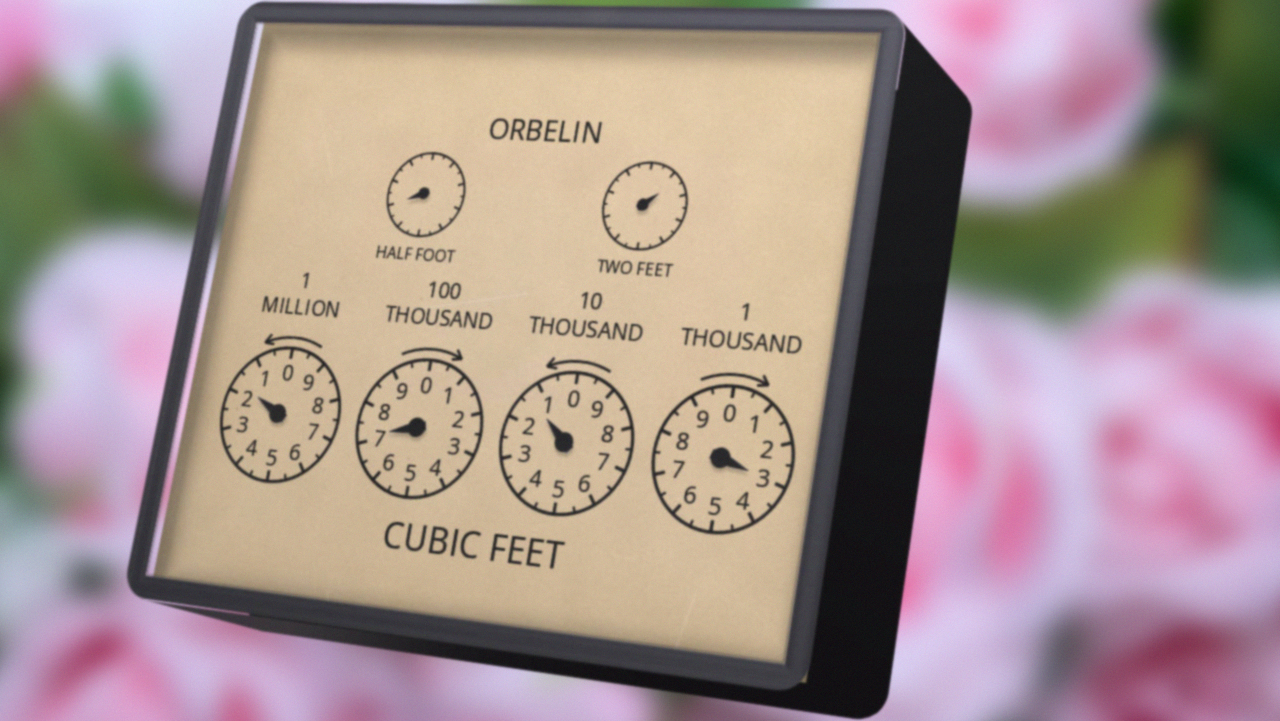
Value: **171300** ft³
